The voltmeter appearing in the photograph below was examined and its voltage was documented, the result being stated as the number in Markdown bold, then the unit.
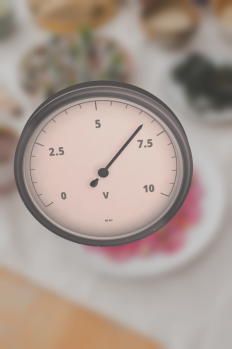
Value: **6.75** V
